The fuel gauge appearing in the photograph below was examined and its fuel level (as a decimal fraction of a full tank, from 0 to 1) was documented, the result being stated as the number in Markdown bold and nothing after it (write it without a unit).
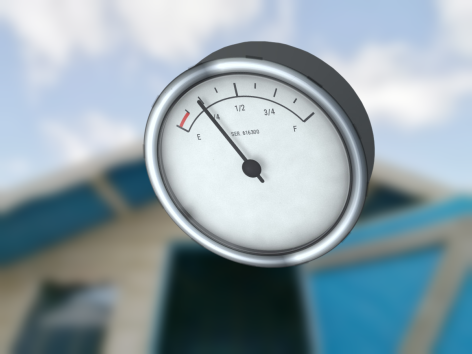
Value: **0.25**
